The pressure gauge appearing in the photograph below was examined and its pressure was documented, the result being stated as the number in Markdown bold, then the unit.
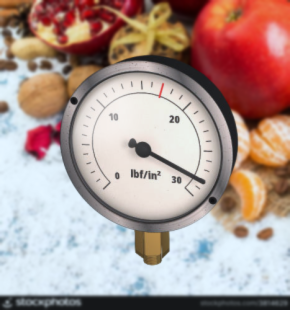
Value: **28** psi
